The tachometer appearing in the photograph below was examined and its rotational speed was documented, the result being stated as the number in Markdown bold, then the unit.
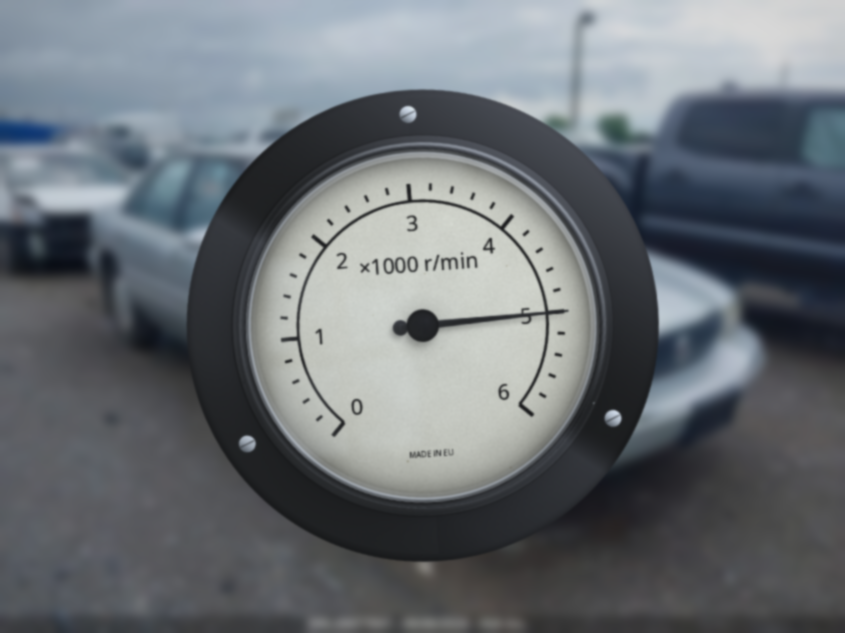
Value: **5000** rpm
